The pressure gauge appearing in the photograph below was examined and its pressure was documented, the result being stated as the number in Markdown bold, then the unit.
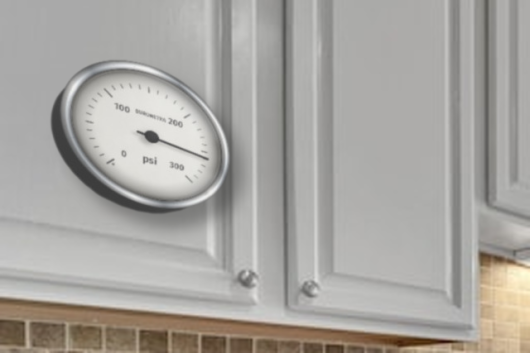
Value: **260** psi
